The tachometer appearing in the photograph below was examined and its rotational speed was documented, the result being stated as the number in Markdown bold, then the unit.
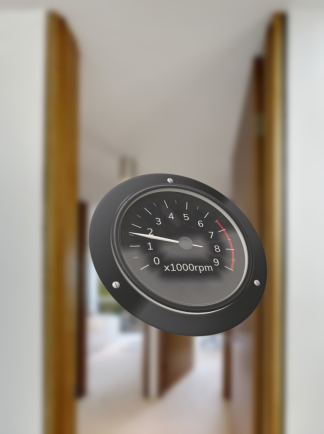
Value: **1500** rpm
